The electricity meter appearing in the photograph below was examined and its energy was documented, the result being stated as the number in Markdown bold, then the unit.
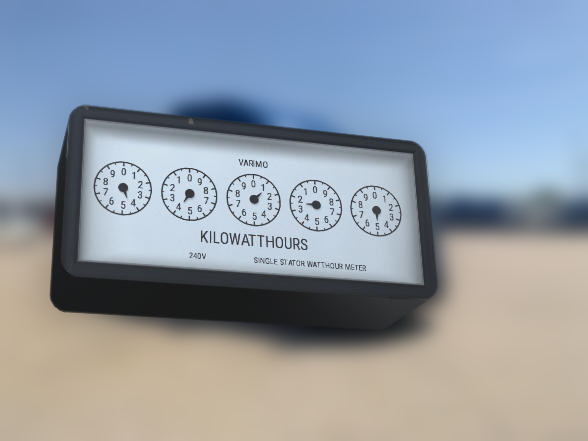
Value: **44125** kWh
